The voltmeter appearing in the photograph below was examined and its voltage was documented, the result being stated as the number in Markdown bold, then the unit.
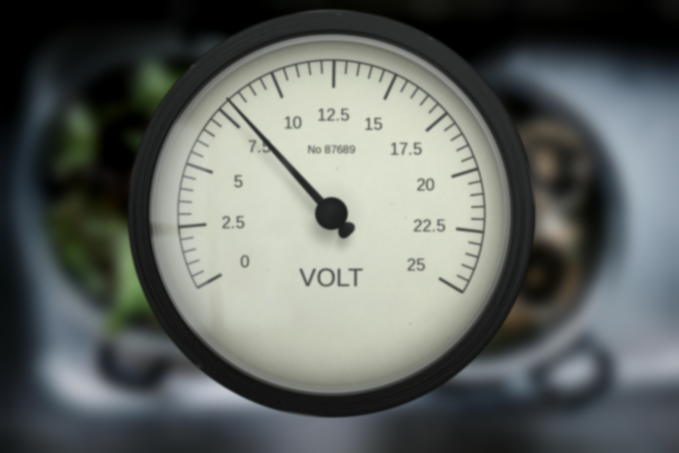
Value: **8** V
